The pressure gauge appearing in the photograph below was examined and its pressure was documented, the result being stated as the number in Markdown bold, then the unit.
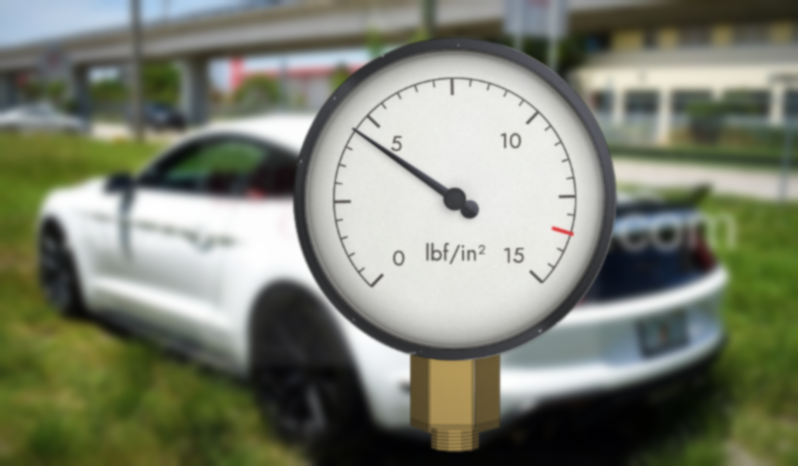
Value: **4.5** psi
